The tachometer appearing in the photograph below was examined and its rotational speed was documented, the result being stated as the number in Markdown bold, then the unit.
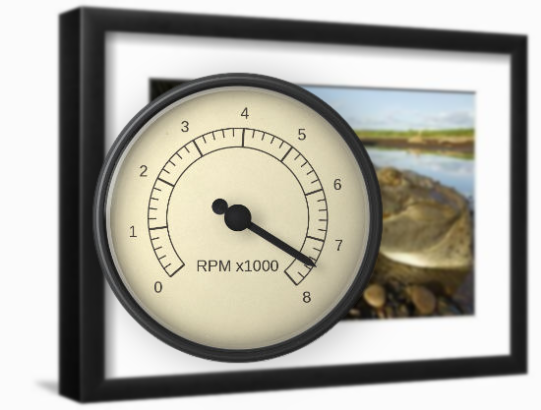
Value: **7500** rpm
